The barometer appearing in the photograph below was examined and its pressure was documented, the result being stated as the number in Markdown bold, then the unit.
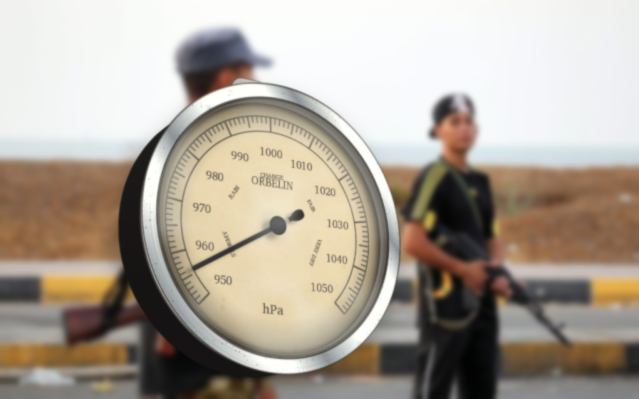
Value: **956** hPa
